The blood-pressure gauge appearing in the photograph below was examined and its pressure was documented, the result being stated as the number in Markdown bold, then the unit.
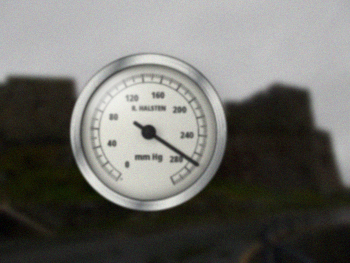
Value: **270** mmHg
